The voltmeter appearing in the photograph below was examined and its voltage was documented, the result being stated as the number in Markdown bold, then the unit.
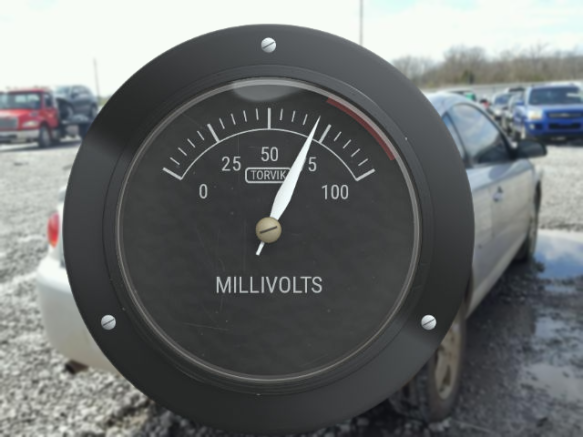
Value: **70** mV
